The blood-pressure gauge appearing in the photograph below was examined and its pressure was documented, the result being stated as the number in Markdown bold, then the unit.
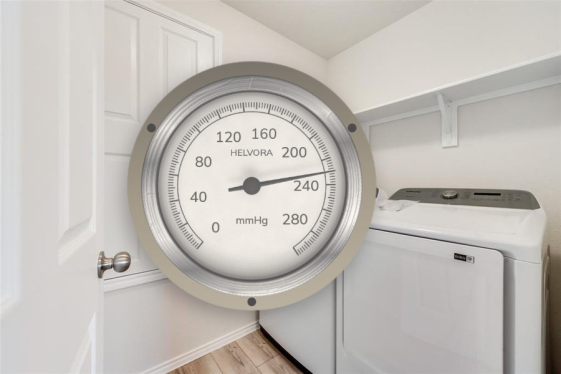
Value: **230** mmHg
